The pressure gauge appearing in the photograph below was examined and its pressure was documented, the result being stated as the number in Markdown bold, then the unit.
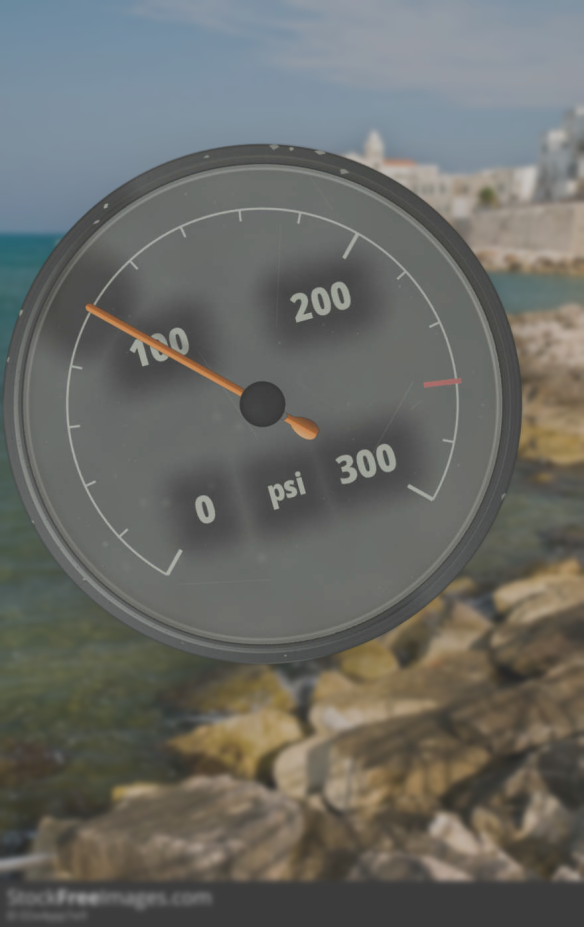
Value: **100** psi
